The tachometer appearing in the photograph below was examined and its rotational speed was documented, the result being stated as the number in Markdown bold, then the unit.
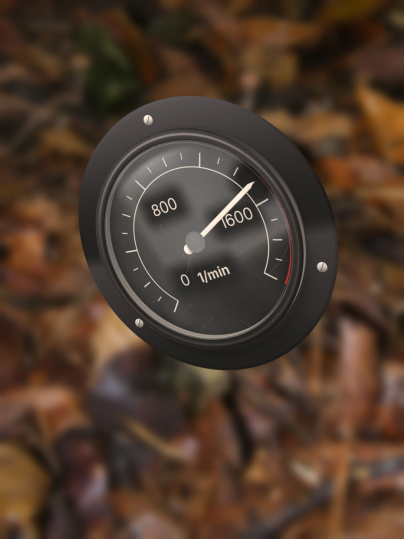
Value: **1500** rpm
